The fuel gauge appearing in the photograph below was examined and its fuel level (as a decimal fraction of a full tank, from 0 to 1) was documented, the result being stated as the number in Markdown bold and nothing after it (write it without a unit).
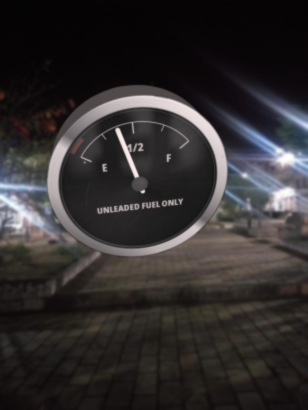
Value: **0.375**
